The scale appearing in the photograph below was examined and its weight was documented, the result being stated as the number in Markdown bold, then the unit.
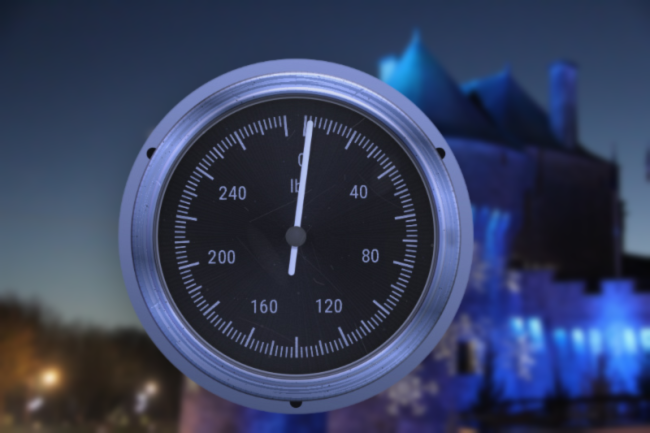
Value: **2** lb
